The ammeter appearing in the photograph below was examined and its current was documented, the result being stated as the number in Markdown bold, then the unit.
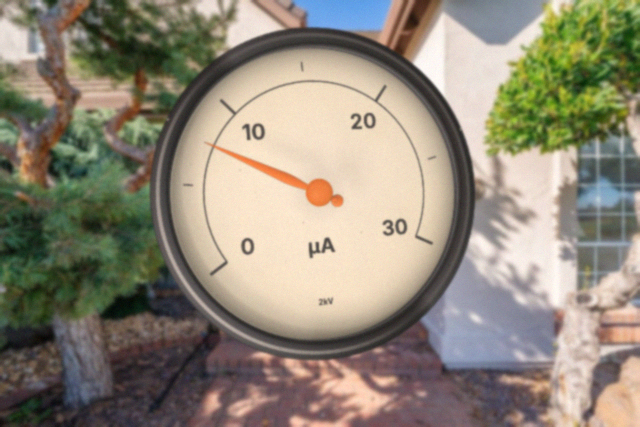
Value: **7.5** µA
